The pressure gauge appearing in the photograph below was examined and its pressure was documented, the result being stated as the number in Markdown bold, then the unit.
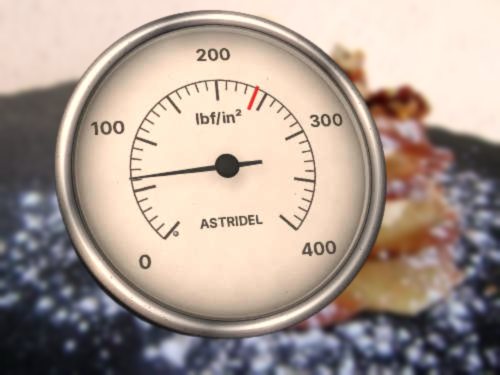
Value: **60** psi
